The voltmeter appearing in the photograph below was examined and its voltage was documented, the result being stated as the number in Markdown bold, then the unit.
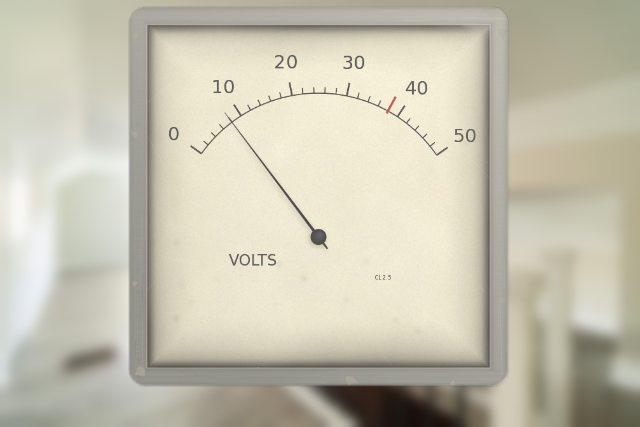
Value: **8** V
